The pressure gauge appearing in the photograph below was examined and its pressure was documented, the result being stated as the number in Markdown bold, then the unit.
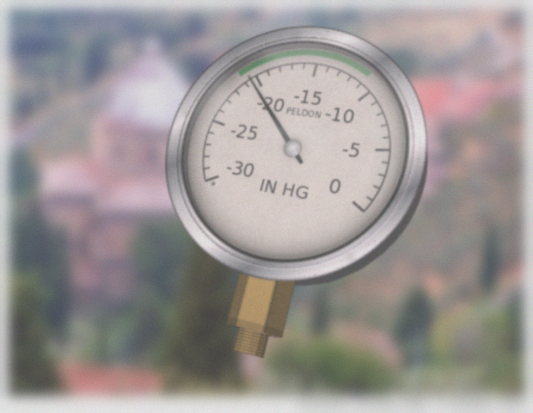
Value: **-20.5** inHg
